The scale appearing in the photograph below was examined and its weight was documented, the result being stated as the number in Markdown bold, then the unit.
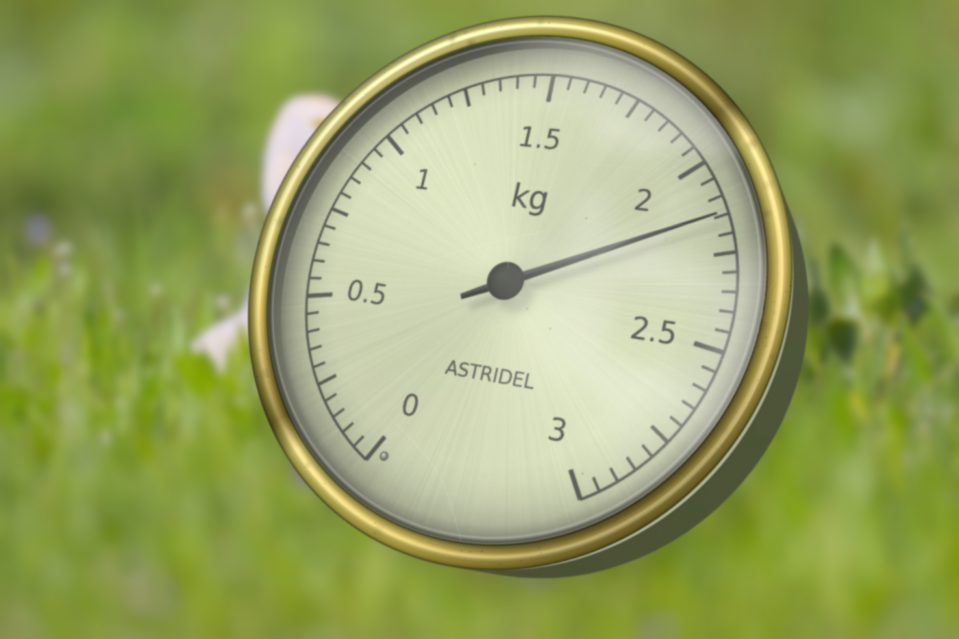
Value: **2.15** kg
